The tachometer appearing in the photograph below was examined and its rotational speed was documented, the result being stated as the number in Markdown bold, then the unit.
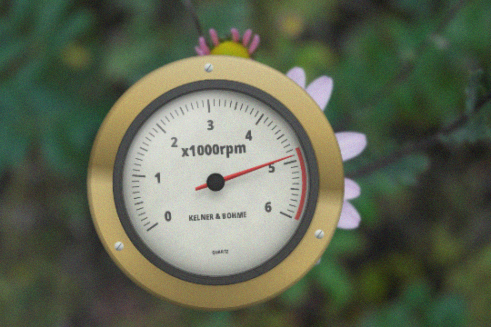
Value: **4900** rpm
